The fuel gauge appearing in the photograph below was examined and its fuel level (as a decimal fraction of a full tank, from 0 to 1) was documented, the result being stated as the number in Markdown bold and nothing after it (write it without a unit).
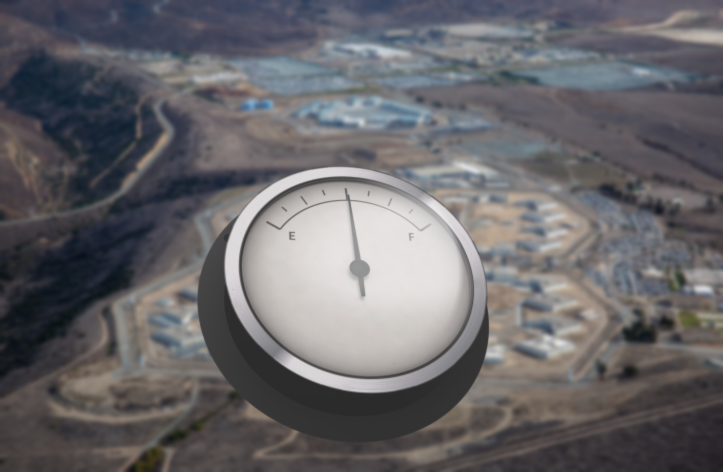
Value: **0.5**
